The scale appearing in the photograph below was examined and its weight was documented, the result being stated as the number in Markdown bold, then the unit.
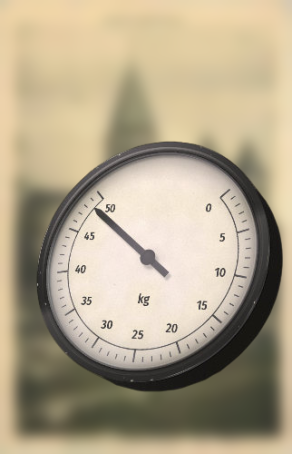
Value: **48.5** kg
